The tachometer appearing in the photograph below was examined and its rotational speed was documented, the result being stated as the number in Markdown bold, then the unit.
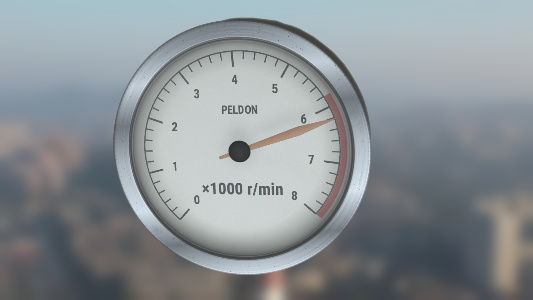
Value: **6200** rpm
